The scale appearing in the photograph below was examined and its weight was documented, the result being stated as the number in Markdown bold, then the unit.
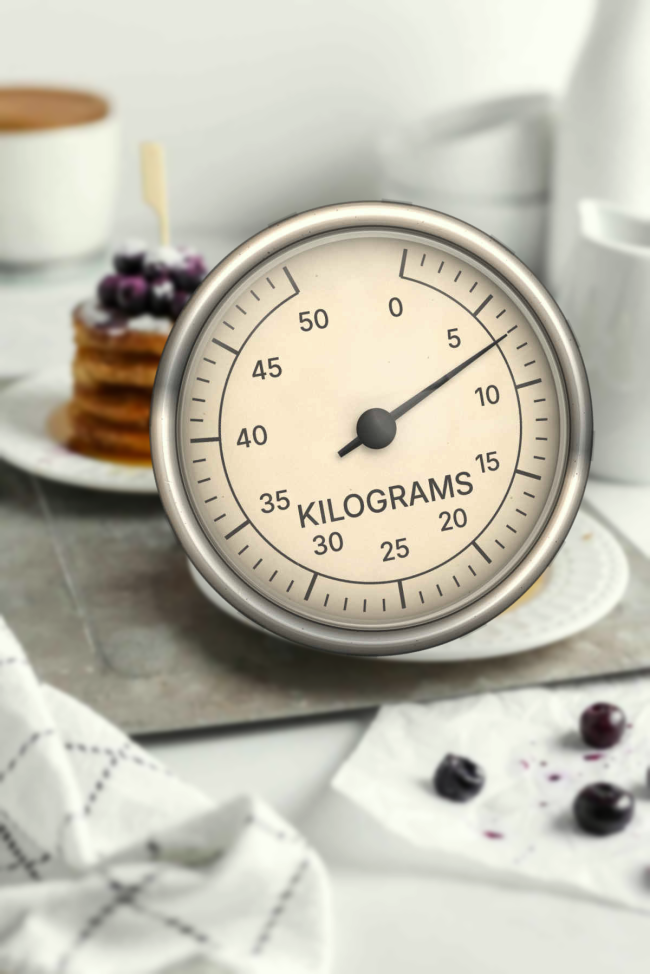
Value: **7** kg
